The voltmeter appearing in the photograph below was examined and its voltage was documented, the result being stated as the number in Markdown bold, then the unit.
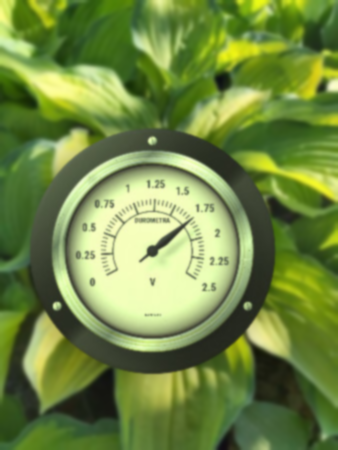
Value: **1.75** V
